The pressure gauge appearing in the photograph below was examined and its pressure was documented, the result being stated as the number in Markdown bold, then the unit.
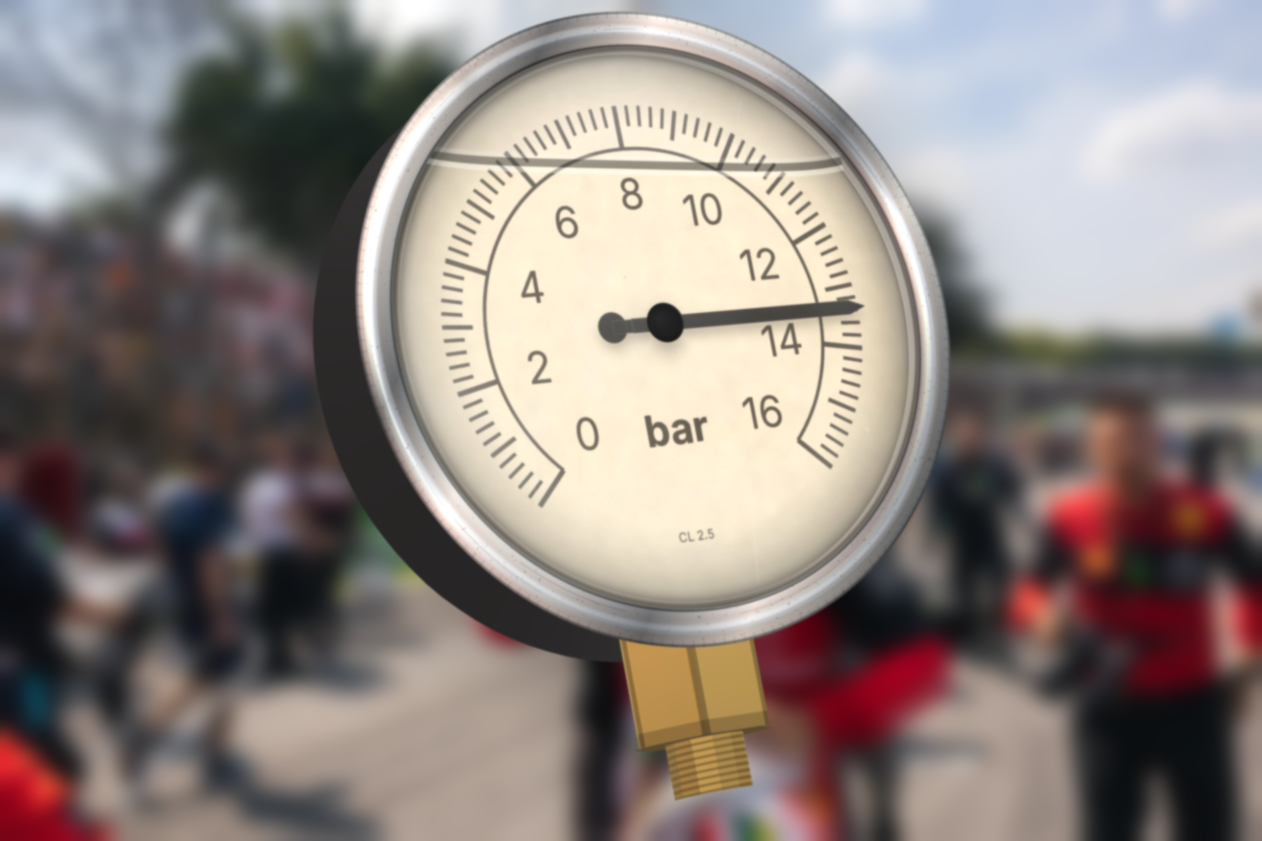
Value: **13.4** bar
